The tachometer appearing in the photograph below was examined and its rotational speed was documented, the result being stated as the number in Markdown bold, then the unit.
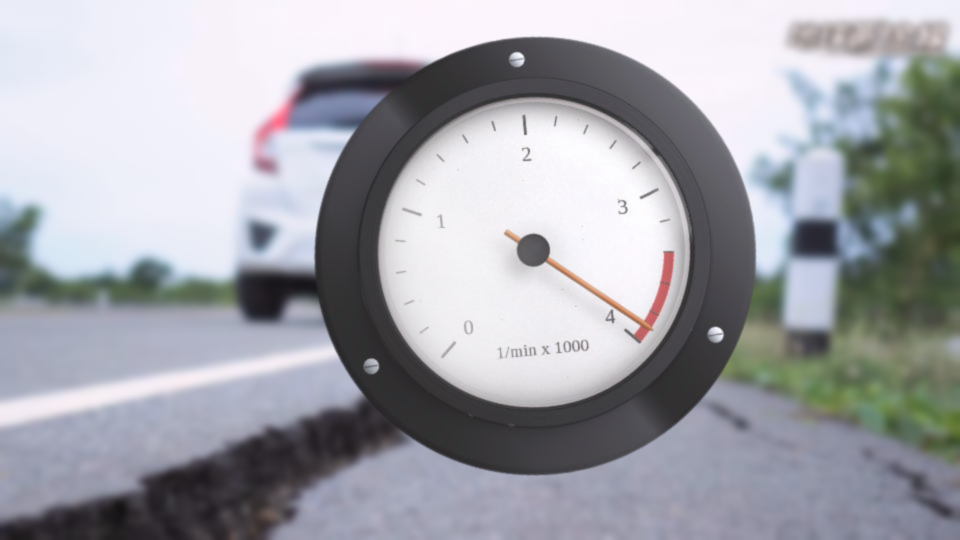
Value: **3900** rpm
